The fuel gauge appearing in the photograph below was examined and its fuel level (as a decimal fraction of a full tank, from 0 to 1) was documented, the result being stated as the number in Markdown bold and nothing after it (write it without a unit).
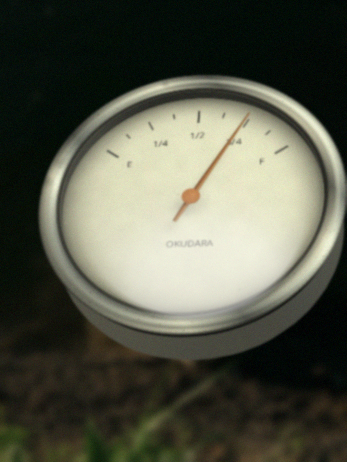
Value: **0.75**
